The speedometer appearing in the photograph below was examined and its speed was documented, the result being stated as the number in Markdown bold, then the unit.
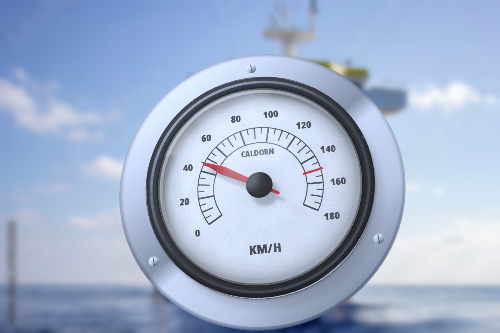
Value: **45** km/h
